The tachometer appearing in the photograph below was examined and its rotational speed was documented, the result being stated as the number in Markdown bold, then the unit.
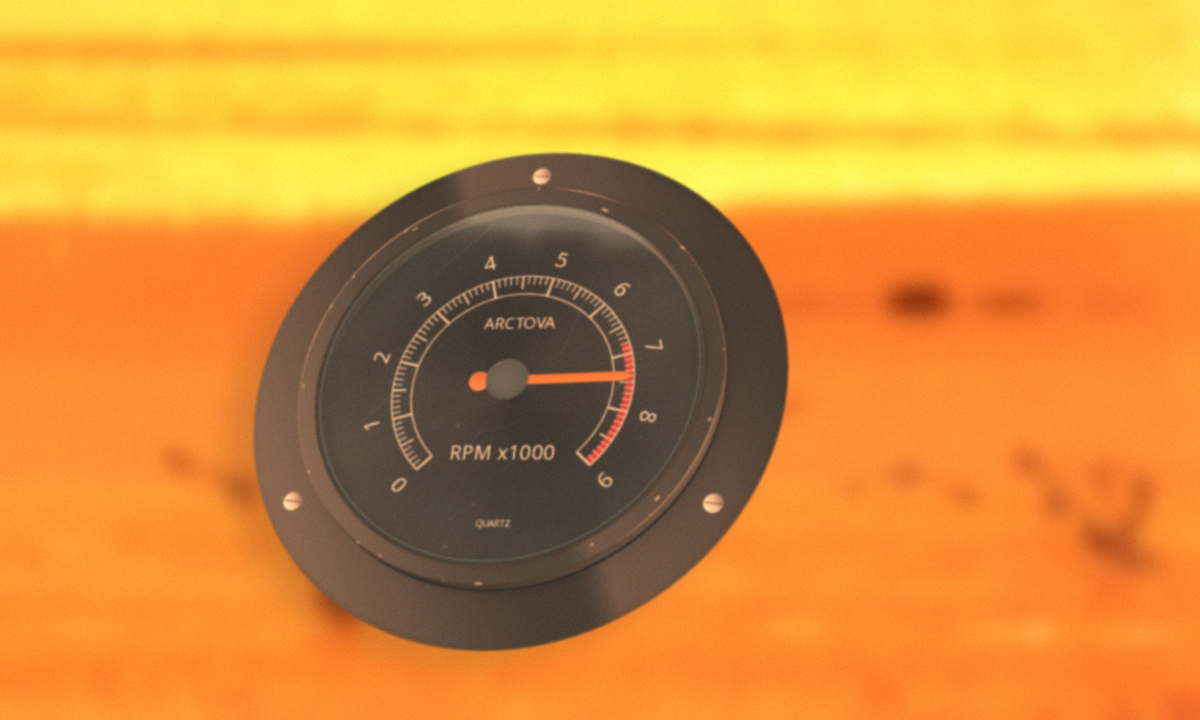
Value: **7500** rpm
